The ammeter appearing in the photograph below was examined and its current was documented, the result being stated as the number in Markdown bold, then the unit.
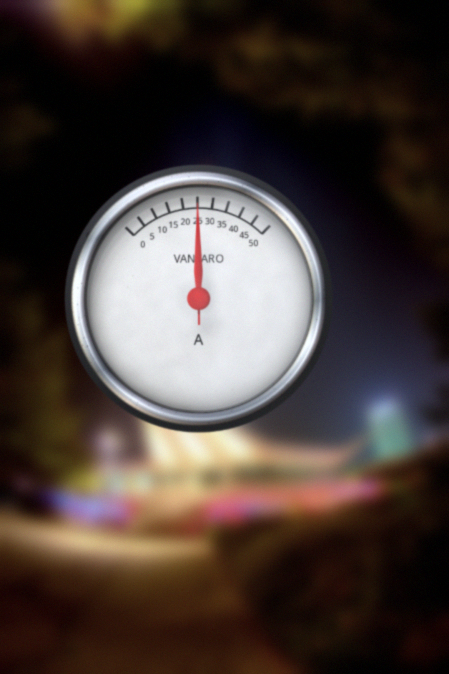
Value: **25** A
